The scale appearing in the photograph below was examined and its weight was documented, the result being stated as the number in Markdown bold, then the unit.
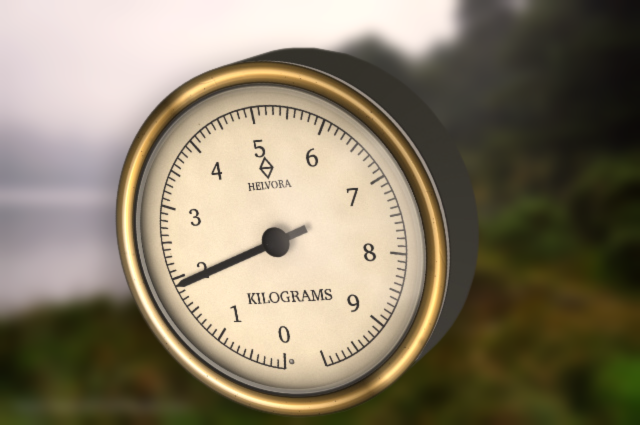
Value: **1.9** kg
